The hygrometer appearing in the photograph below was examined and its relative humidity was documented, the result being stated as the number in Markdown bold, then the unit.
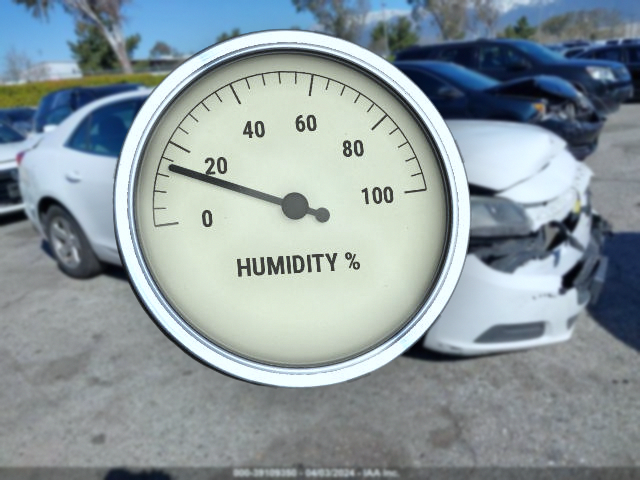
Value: **14** %
